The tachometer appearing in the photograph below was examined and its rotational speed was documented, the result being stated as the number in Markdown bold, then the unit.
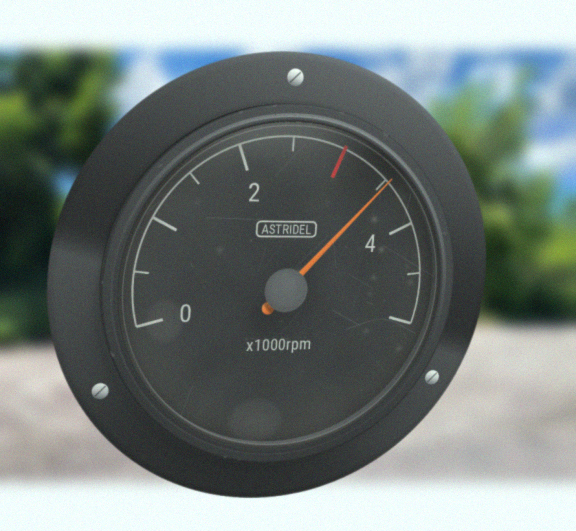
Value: **3500** rpm
